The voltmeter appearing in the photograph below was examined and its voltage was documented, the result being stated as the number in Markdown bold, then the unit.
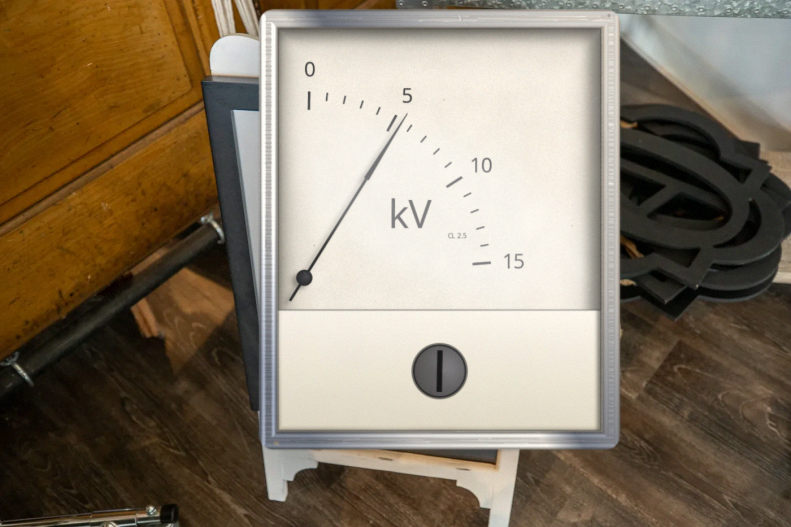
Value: **5.5** kV
